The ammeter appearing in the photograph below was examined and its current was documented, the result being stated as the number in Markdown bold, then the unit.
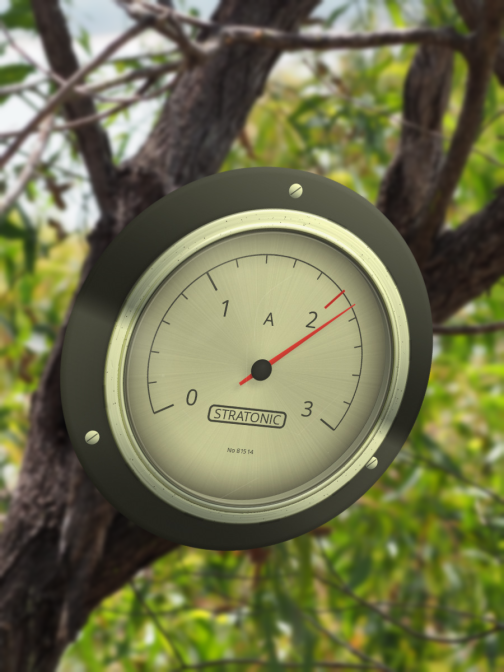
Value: **2.1** A
